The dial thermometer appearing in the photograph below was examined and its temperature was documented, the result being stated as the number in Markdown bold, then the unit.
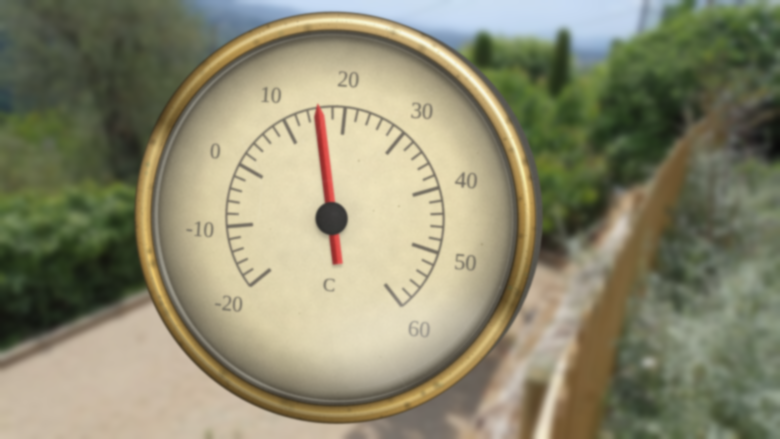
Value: **16** °C
